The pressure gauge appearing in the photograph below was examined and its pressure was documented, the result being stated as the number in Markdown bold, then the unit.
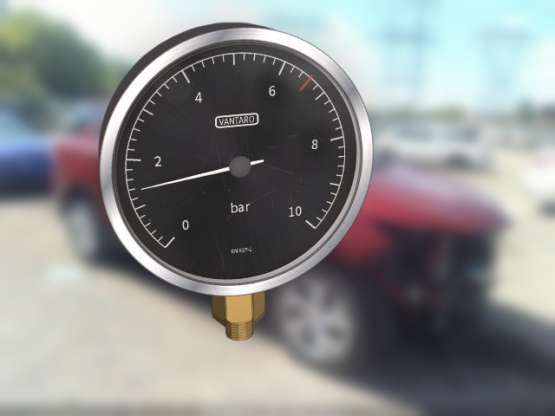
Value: **1.4** bar
